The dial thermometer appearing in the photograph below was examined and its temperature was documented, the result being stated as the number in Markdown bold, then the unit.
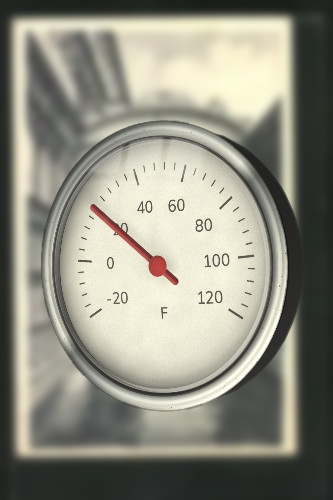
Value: **20** °F
